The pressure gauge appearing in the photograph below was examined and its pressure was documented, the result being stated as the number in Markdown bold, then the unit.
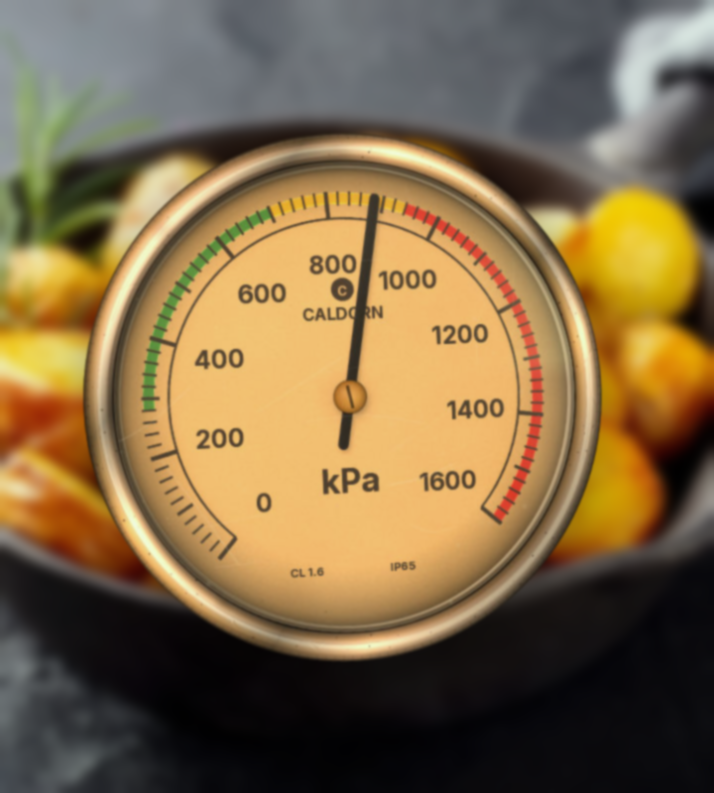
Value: **880** kPa
